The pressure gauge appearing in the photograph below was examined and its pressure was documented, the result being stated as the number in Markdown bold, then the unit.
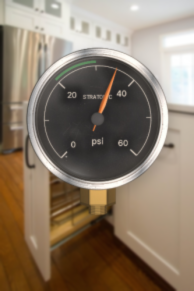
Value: **35** psi
